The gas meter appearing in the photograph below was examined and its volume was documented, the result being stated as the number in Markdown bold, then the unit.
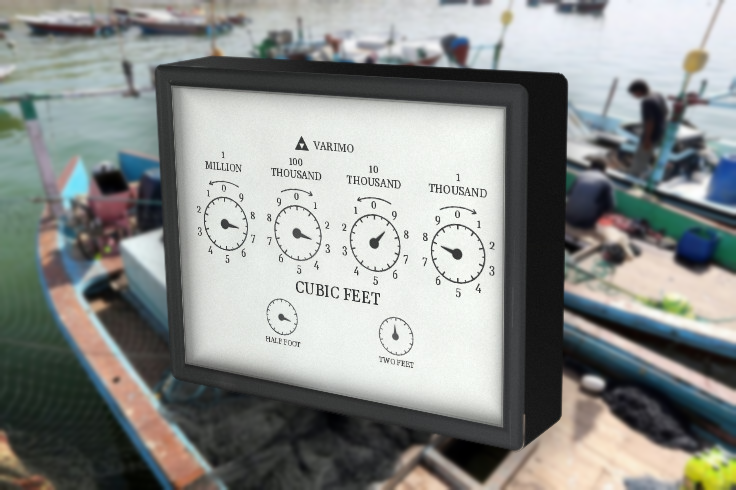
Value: **728800** ft³
